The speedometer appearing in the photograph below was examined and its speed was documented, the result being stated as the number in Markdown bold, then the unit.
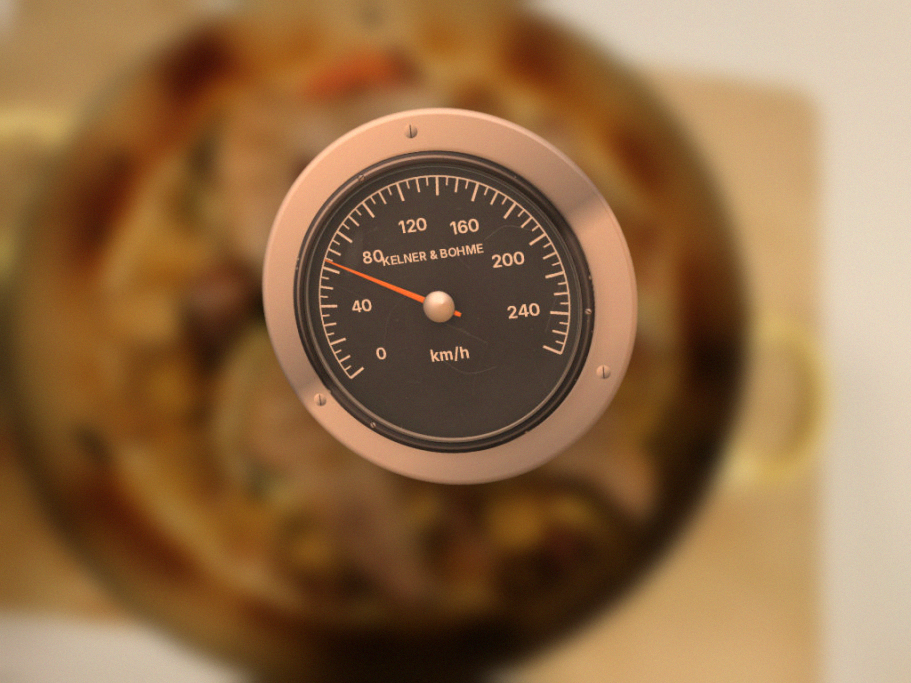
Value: **65** km/h
